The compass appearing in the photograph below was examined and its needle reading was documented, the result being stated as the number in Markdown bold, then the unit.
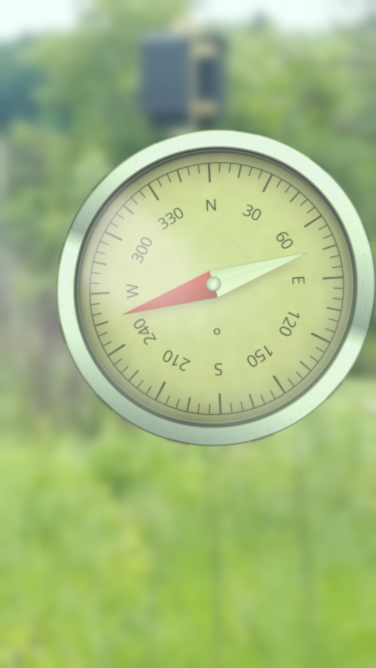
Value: **255** °
